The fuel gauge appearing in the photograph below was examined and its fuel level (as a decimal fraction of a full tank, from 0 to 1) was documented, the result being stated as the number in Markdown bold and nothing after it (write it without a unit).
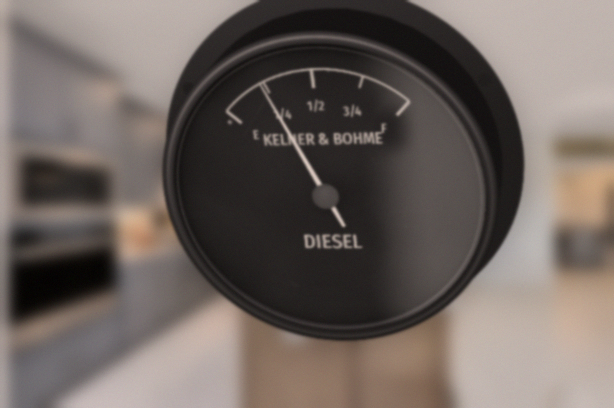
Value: **0.25**
